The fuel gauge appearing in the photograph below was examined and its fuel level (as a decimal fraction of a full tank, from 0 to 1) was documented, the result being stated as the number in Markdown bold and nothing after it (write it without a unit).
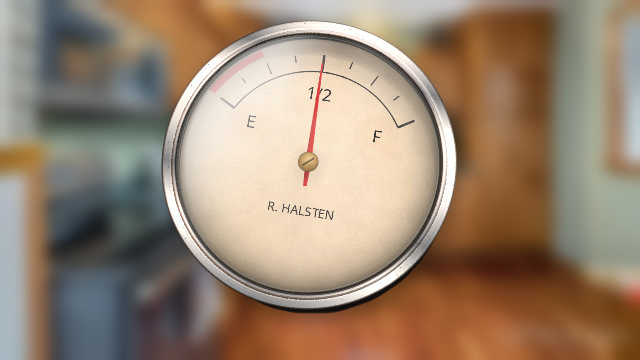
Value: **0.5**
